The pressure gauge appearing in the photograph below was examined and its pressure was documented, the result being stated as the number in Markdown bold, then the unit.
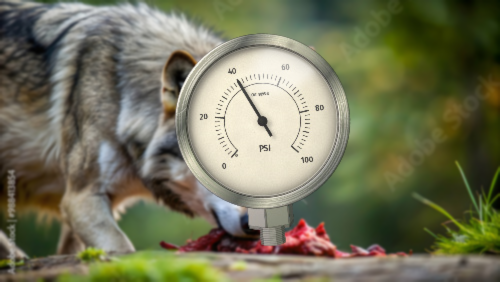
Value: **40** psi
